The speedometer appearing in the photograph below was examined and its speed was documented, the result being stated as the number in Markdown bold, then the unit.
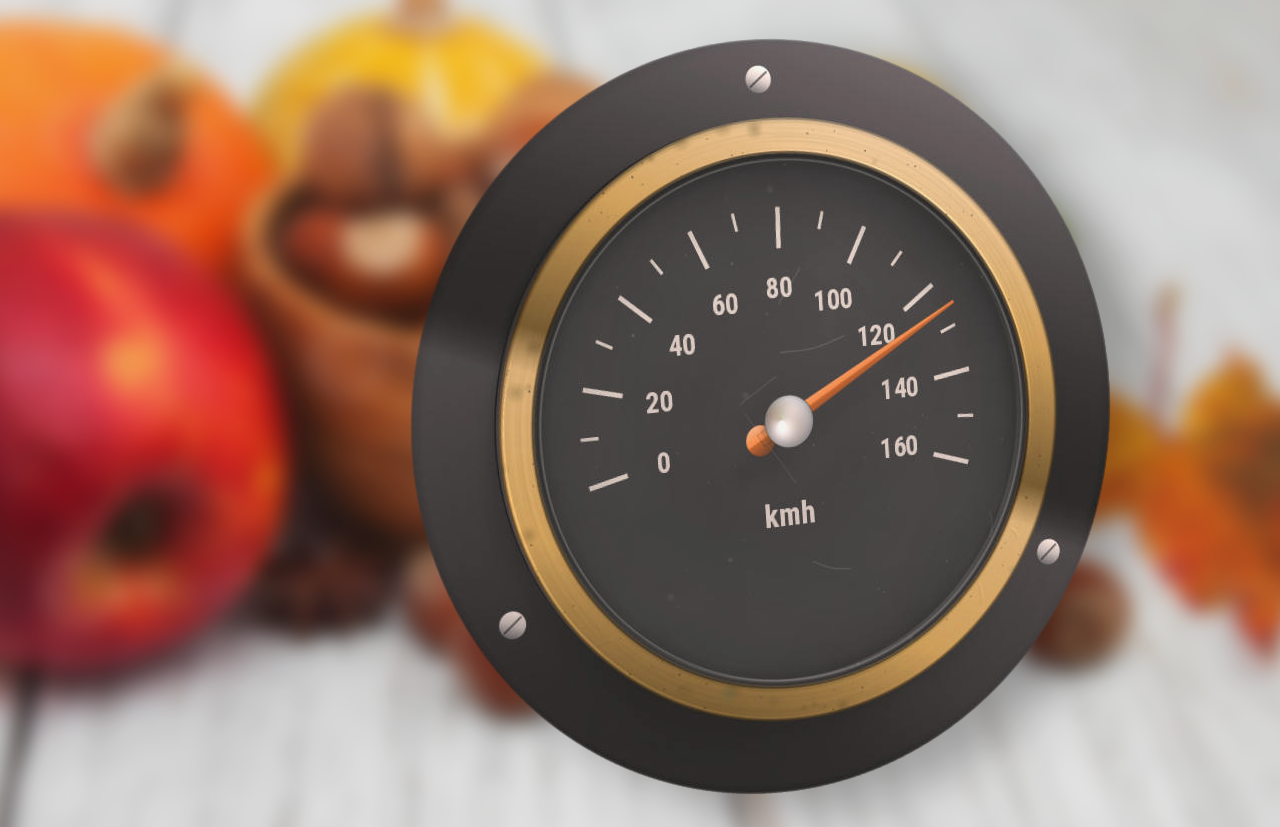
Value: **125** km/h
